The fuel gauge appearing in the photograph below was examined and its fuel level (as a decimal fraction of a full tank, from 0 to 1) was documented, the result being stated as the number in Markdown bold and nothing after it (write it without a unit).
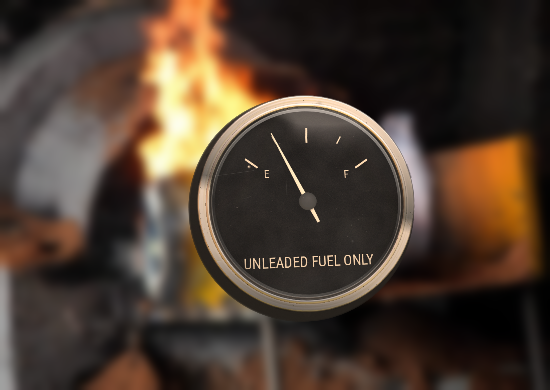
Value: **0.25**
